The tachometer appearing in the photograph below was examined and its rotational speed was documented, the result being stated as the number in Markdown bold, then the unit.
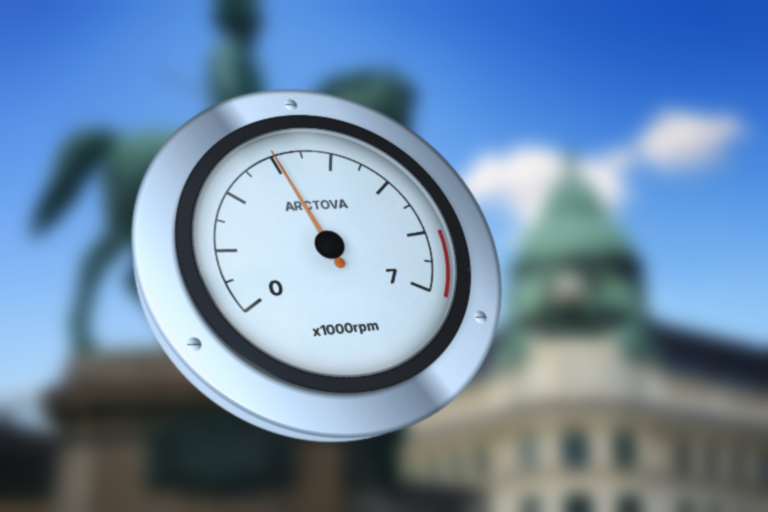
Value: **3000** rpm
